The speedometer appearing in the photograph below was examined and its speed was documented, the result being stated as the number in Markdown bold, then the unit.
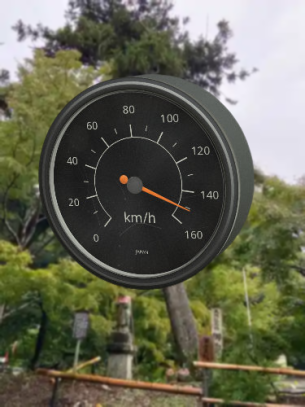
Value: **150** km/h
